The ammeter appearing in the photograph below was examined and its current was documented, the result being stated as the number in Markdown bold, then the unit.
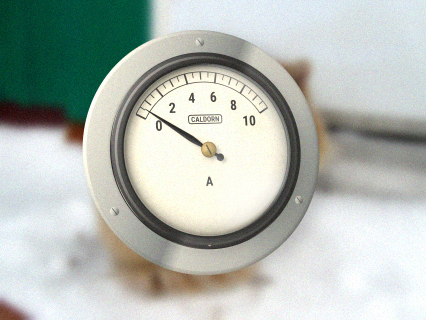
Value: **0.5** A
